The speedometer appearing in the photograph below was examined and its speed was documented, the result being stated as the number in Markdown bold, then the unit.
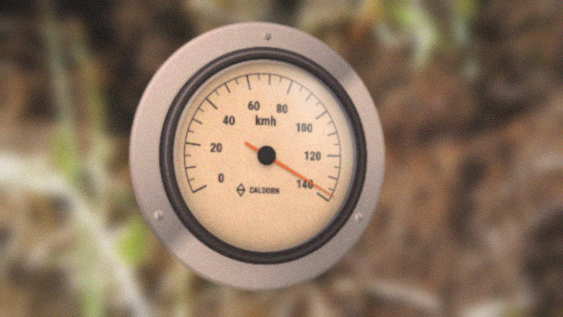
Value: **137.5** km/h
